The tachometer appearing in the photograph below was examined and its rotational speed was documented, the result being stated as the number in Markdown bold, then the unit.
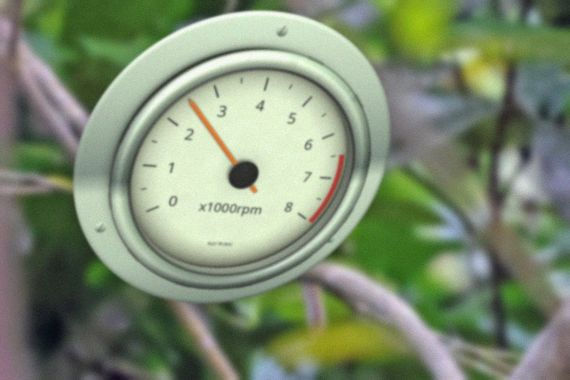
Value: **2500** rpm
